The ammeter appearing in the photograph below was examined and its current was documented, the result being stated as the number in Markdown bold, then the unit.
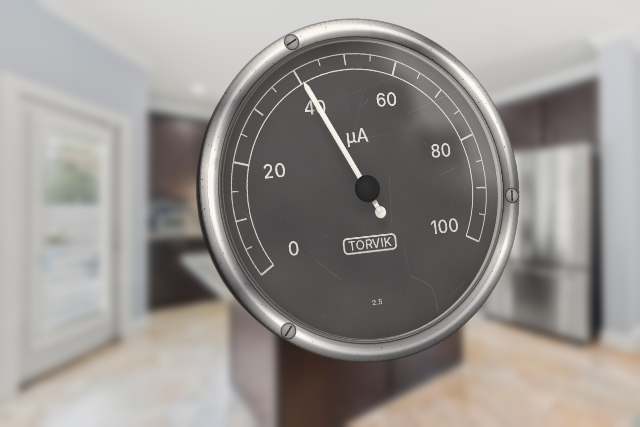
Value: **40** µA
